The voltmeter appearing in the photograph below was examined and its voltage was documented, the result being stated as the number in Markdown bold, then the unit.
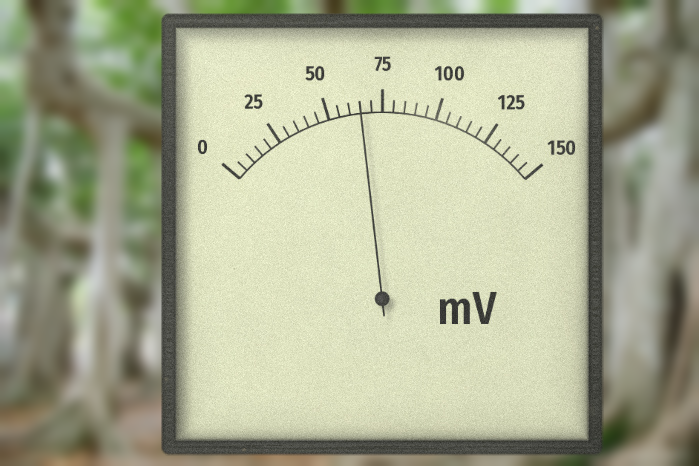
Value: **65** mV
